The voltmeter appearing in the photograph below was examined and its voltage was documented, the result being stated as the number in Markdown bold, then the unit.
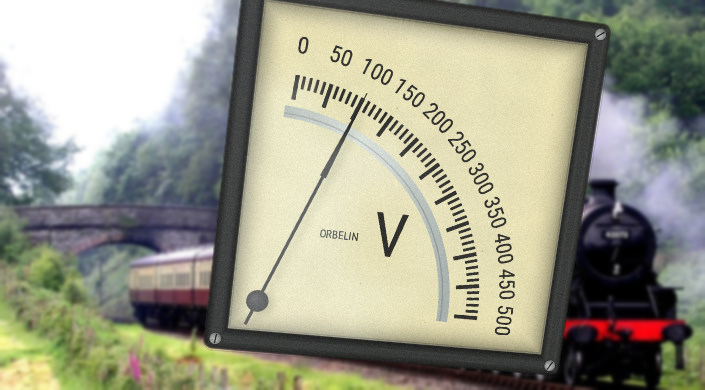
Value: **100** V
